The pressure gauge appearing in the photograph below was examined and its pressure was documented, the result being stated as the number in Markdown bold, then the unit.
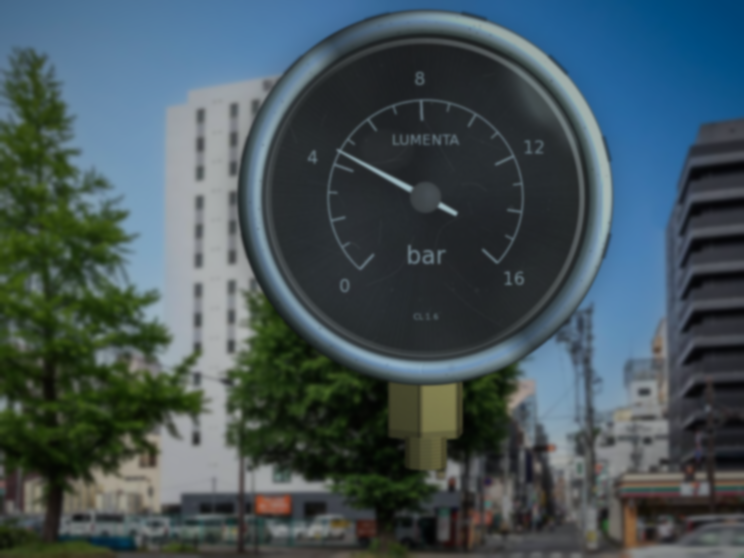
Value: **4.5** bar
